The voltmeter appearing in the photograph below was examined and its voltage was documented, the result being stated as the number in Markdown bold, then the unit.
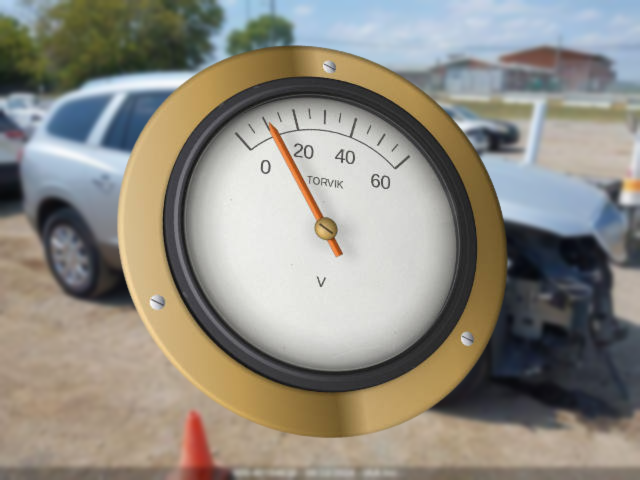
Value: **10** V
